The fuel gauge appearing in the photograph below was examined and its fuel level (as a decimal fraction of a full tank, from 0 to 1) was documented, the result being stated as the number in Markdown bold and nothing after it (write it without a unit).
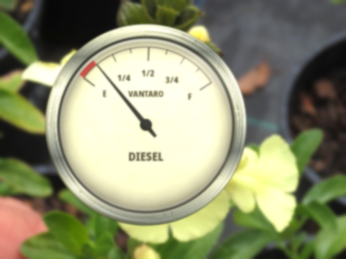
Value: **0.125**
